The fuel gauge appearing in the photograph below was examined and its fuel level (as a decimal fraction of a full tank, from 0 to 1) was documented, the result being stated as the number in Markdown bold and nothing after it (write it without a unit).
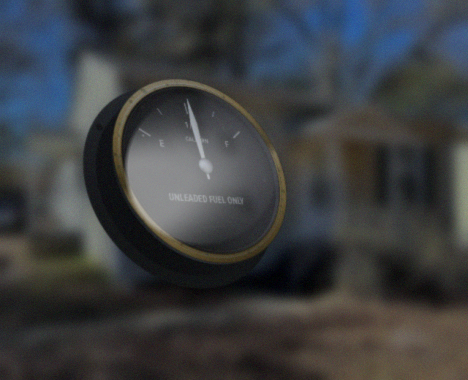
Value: **0.5**
